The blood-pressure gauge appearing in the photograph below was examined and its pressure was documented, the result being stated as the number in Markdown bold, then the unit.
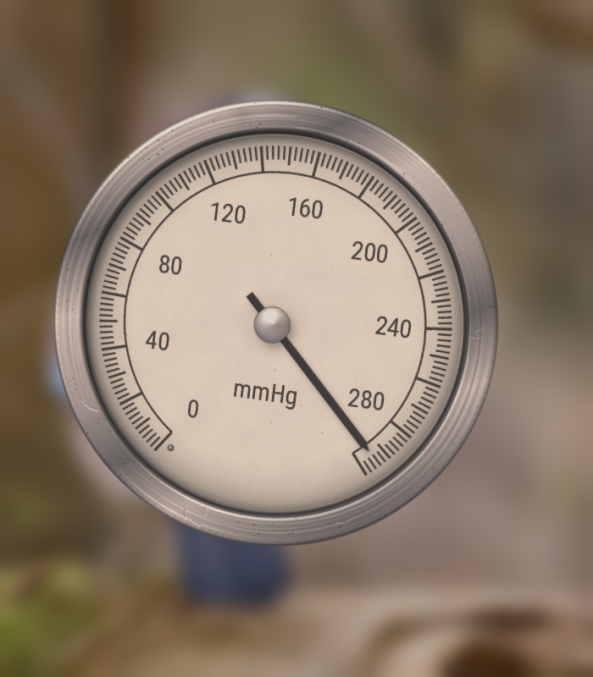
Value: **294** mmHg
